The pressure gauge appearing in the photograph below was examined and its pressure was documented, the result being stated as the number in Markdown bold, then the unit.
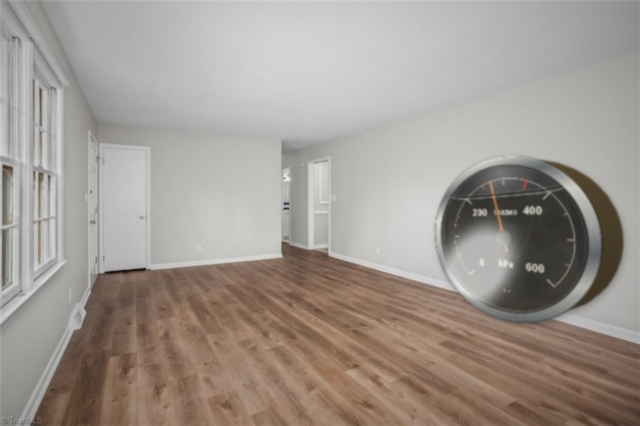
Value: **275** kPa
